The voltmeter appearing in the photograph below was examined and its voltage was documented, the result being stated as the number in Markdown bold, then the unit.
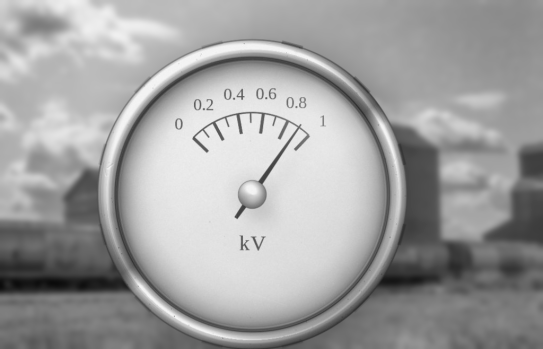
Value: **0.9** kV
